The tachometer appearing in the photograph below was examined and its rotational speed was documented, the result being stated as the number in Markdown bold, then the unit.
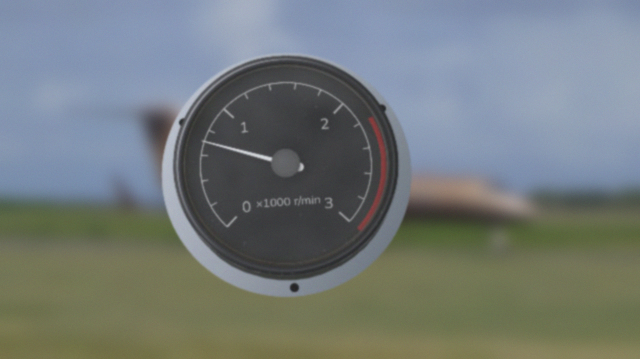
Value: **700** rpm
